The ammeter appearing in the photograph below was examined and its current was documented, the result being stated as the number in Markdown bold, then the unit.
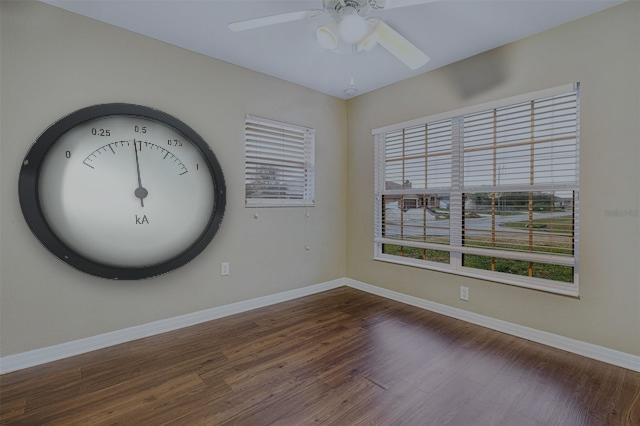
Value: **0.45** kA
